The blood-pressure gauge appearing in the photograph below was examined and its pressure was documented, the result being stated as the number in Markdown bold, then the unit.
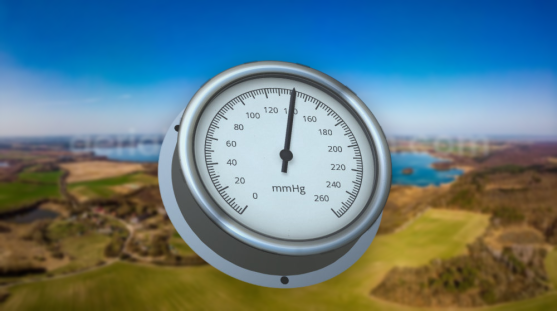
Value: **140** mmHg
